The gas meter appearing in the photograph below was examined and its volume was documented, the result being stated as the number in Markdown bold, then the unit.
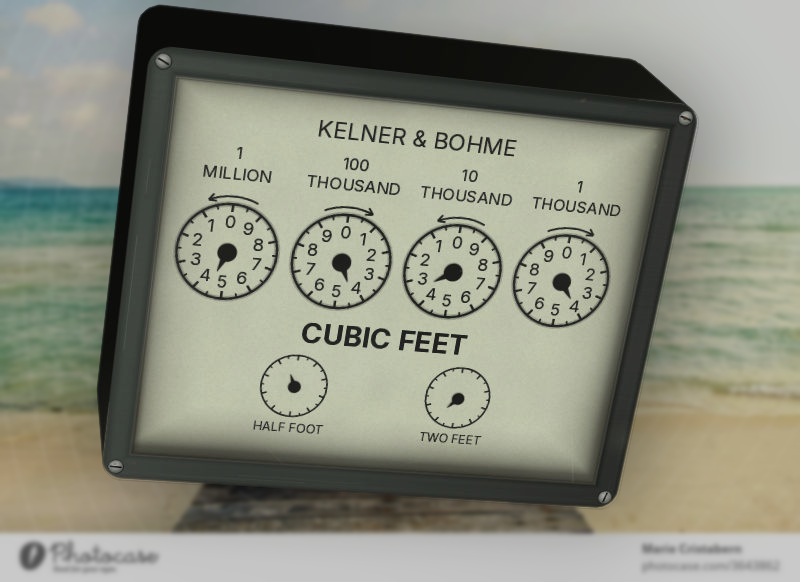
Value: **443400** ft³
